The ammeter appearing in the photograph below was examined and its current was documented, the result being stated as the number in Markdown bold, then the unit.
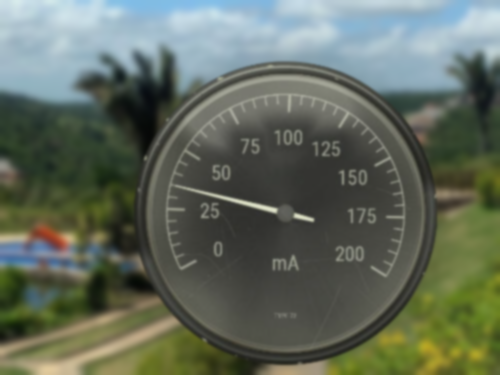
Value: **35** mA
